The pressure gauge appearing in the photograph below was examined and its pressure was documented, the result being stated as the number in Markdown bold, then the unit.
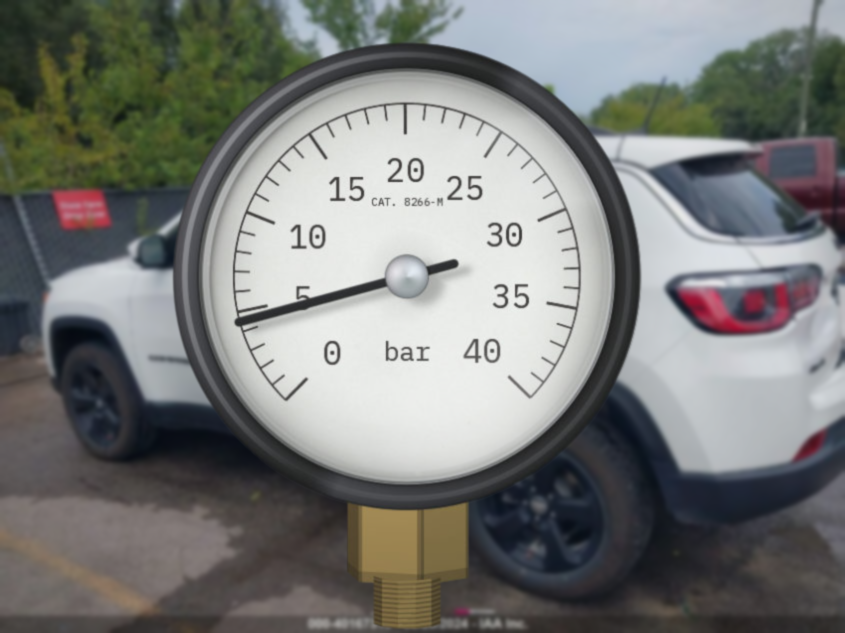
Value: **4.5** bar
